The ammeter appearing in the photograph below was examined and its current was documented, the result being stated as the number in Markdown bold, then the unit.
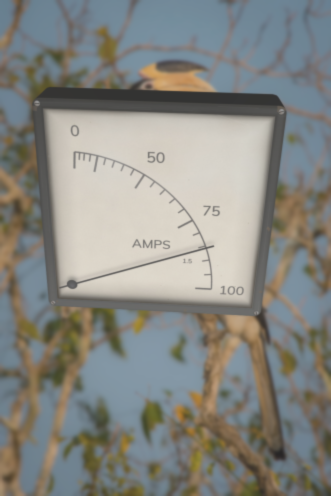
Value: **85** A
